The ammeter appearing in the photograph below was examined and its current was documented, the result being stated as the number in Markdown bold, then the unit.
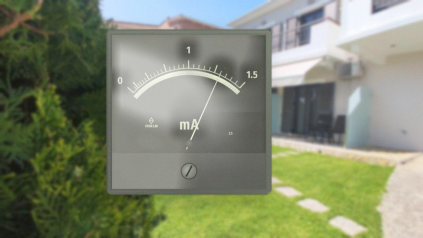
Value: **1.3** mA
